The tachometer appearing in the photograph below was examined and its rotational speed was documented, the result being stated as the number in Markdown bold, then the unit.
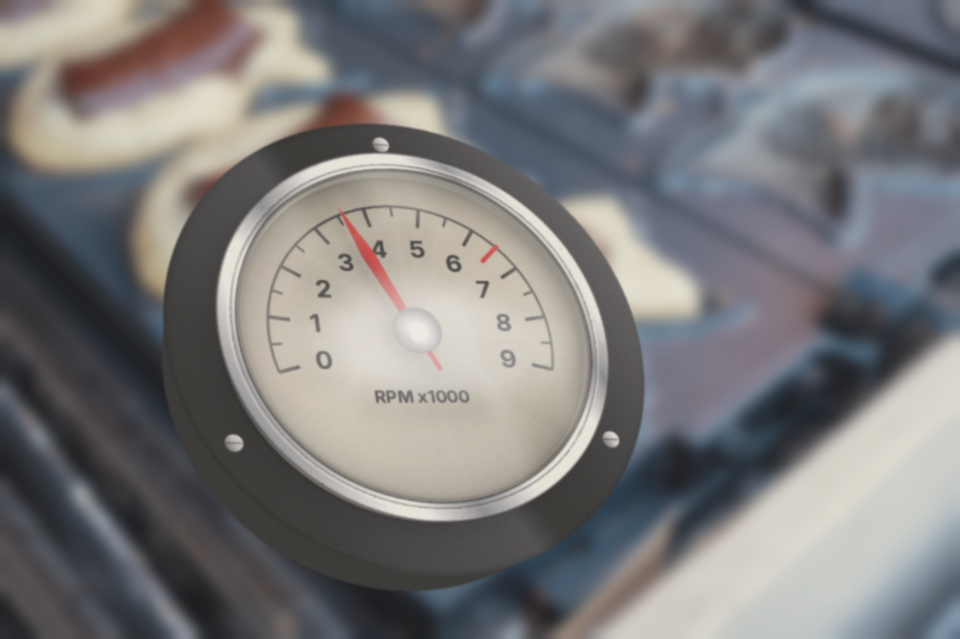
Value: **3500** rpm
